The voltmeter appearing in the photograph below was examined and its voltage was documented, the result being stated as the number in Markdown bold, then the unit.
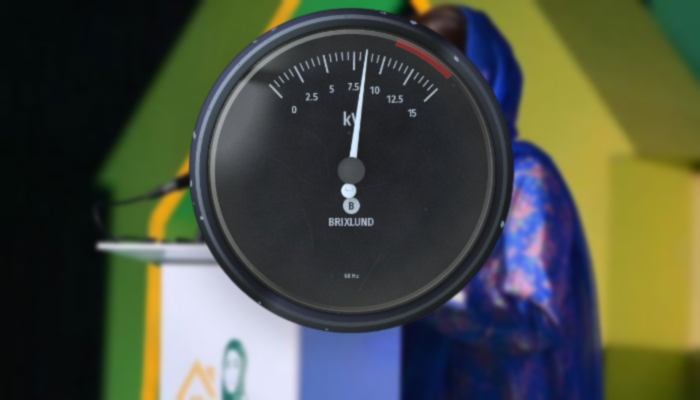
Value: **8.5** kV
